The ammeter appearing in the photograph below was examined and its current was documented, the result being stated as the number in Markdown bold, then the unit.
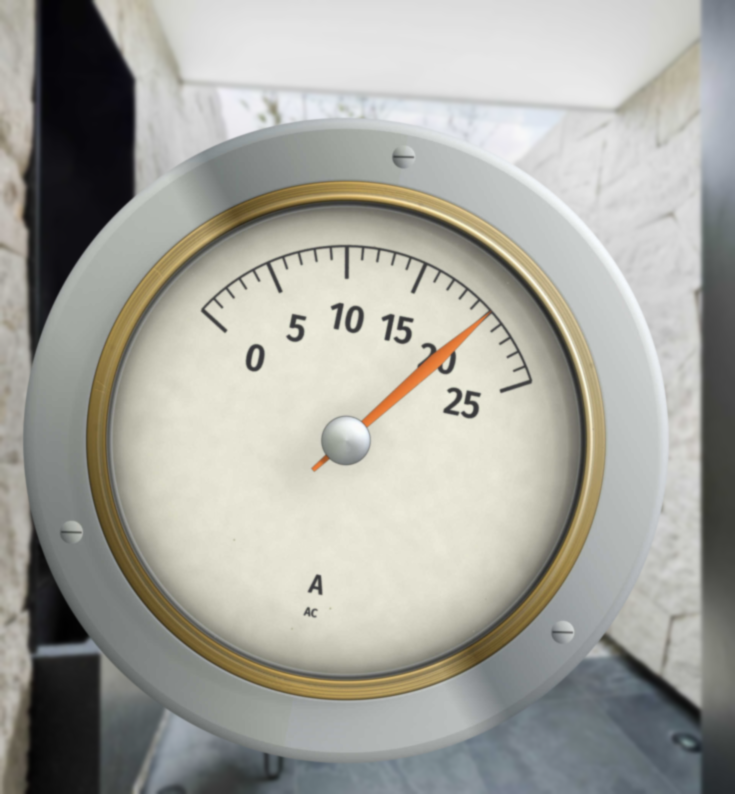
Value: **20** A
